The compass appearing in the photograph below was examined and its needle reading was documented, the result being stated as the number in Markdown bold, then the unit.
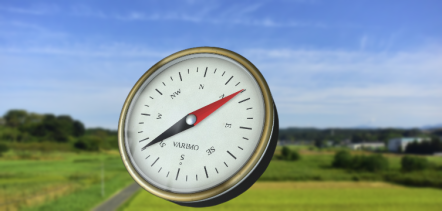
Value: **50** °
